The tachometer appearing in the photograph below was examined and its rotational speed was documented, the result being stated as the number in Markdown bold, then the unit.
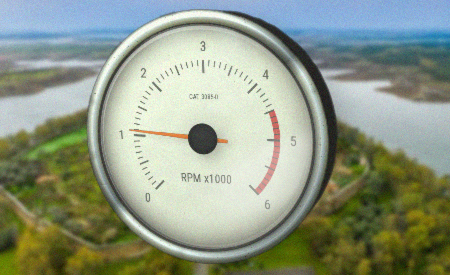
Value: **1100** rpm
